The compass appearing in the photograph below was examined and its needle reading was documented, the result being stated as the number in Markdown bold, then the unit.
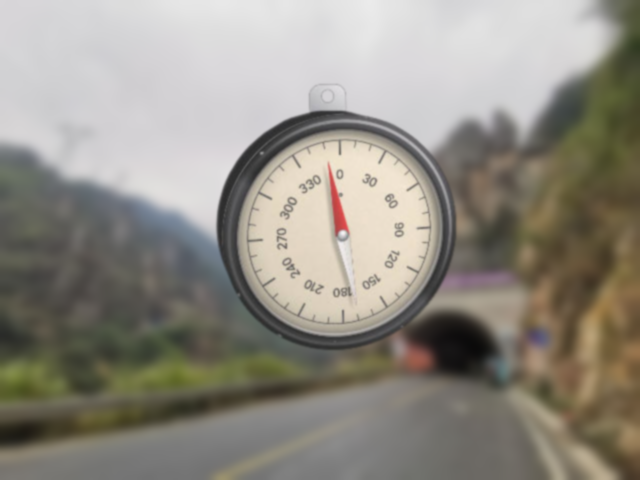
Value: **350** °
